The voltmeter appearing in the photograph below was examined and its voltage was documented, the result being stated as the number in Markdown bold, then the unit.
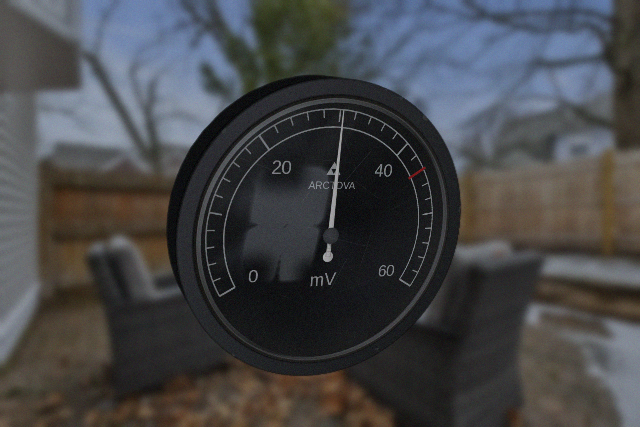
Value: **30** mV
